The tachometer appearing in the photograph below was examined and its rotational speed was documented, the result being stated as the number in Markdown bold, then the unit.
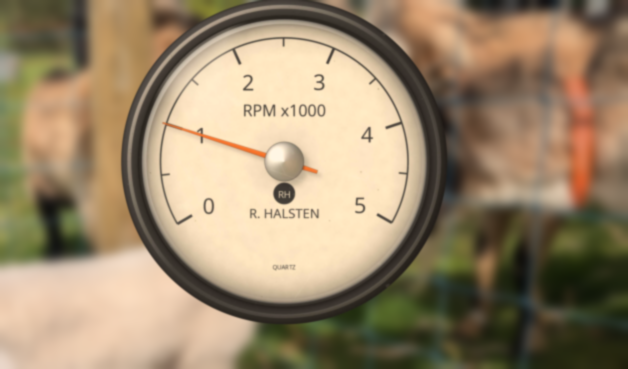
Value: **1000** rpm
